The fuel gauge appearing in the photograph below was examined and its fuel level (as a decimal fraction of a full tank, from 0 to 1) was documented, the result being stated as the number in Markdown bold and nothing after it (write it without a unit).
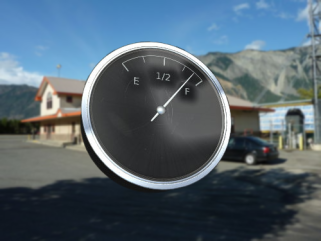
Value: **0.875**
